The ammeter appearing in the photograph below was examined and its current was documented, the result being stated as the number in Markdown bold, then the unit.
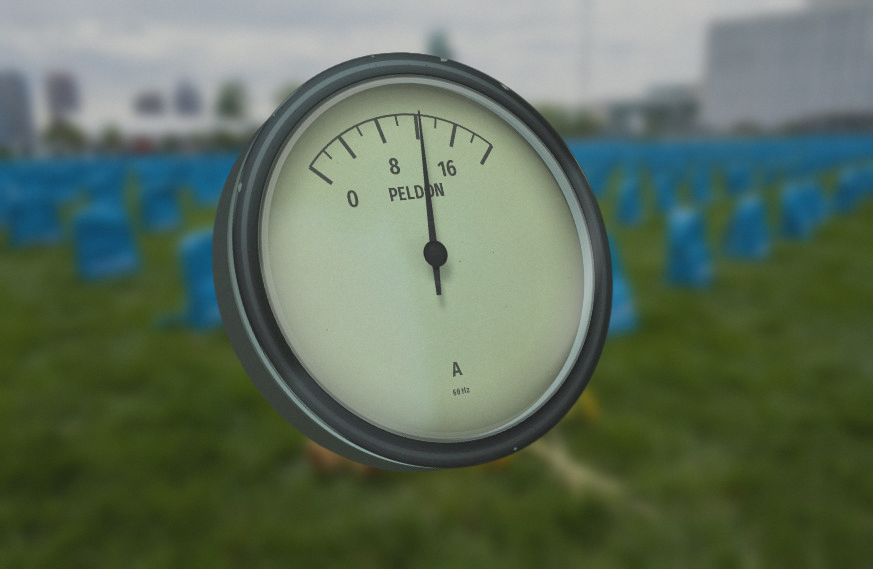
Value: **12** A
